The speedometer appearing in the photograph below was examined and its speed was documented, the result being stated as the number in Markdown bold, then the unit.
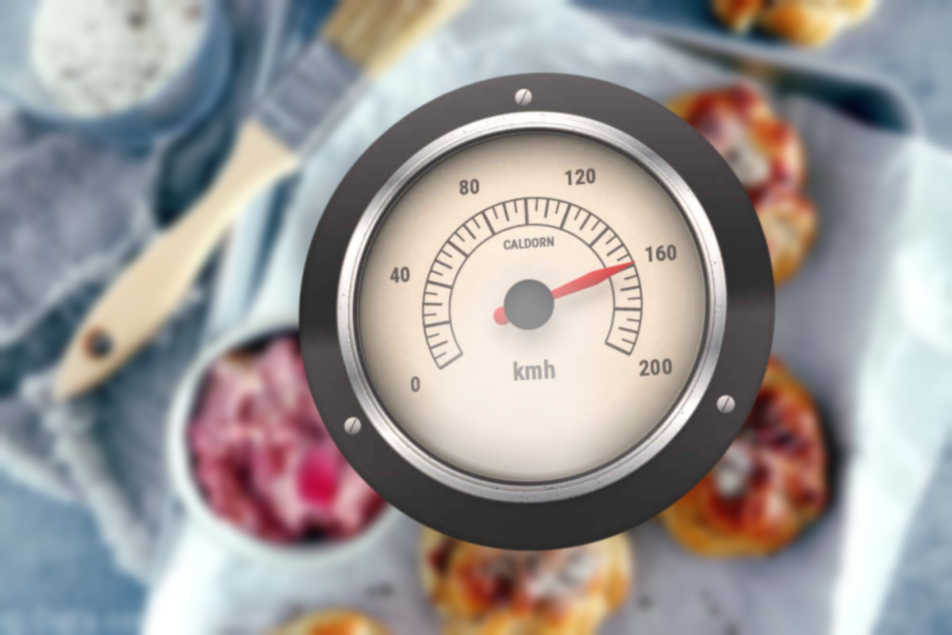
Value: **160** km/h
